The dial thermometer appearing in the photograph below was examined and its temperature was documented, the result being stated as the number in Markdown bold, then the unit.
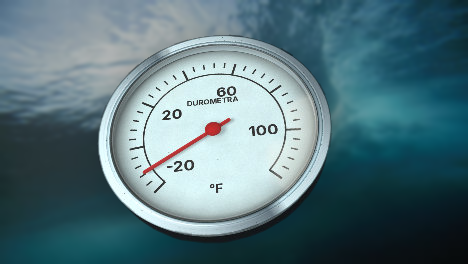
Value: **-12** °F
